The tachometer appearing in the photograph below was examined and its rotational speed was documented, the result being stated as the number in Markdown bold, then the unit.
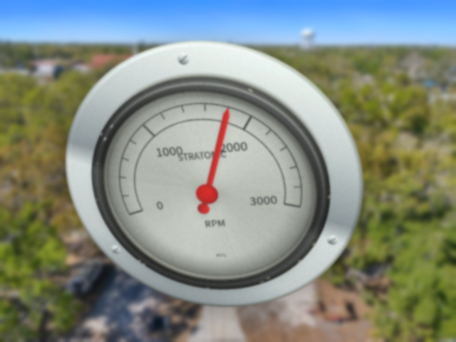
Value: **1800** rpm
